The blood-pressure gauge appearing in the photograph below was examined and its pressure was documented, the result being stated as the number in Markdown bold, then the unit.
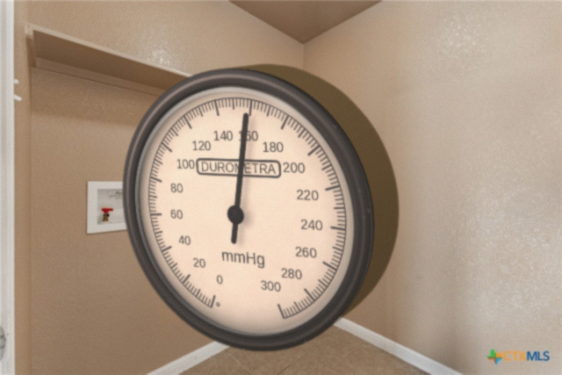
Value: **160** mmHg
